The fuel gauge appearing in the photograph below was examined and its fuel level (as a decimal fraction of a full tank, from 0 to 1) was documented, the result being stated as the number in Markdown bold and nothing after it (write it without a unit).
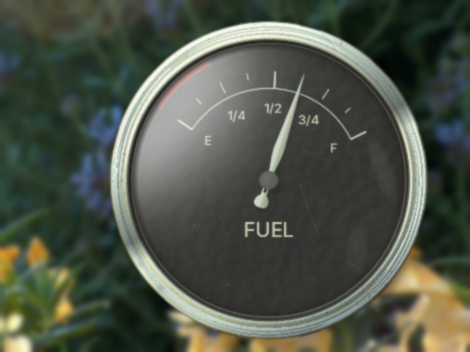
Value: **0.625**
